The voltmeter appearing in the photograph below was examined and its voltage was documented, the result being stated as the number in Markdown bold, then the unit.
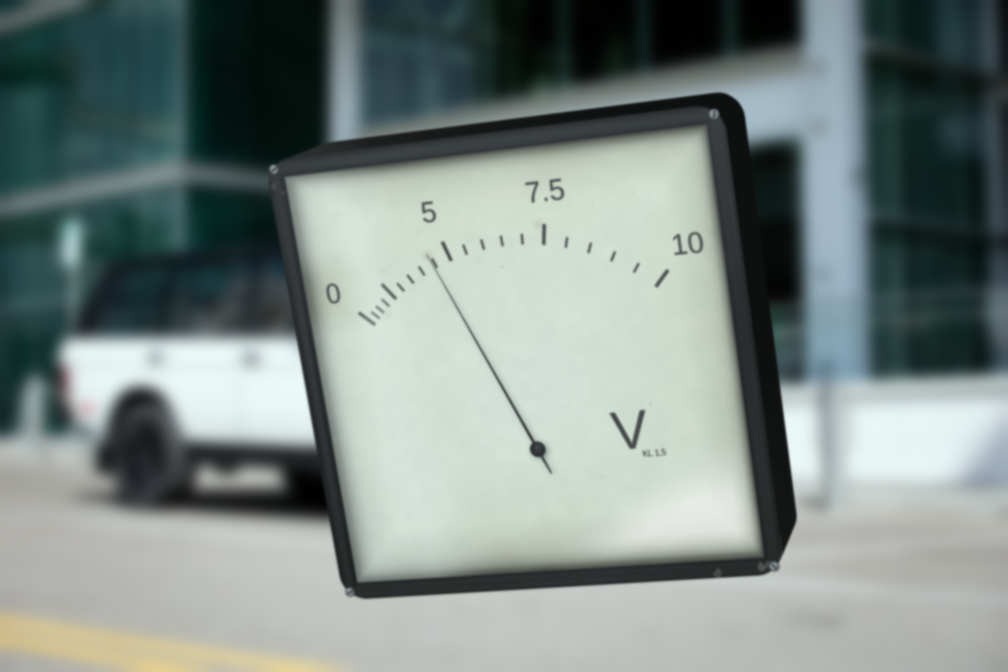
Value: **4.5** V
